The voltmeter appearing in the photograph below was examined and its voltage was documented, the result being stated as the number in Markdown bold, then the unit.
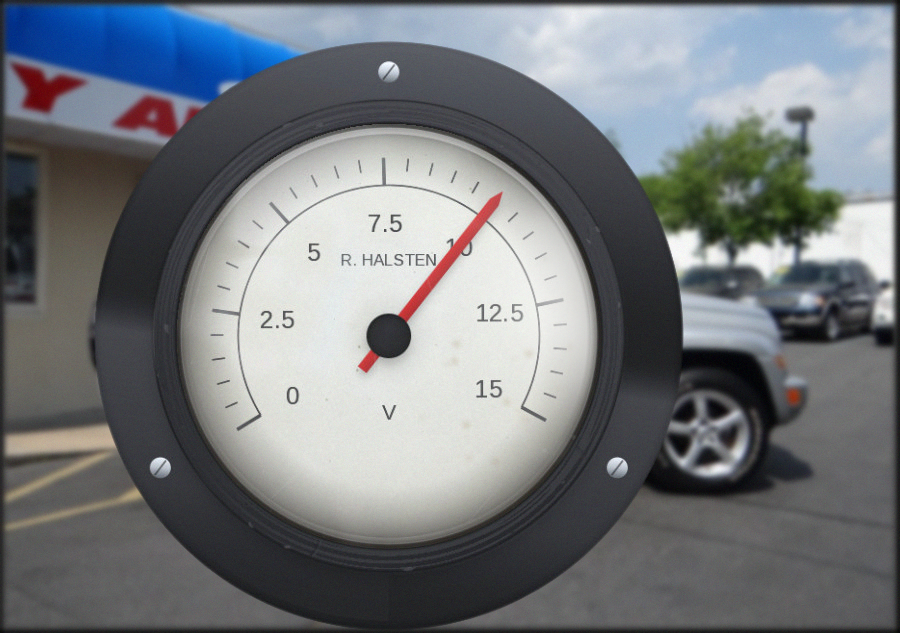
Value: **10** V
